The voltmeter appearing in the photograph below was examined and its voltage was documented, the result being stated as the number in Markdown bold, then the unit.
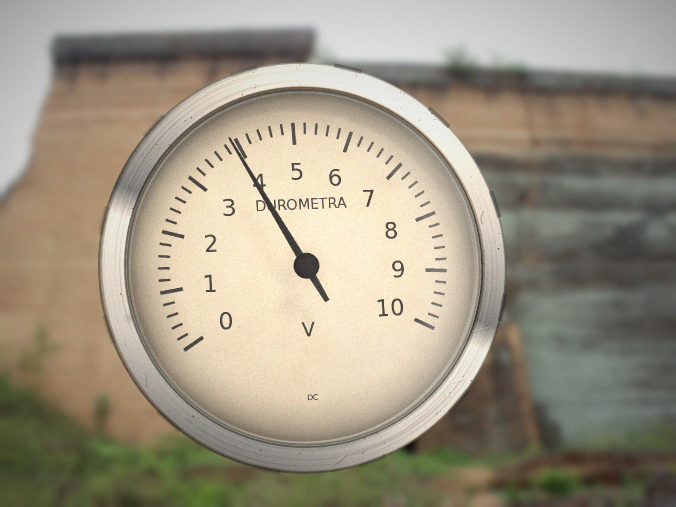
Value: **3.9** V
